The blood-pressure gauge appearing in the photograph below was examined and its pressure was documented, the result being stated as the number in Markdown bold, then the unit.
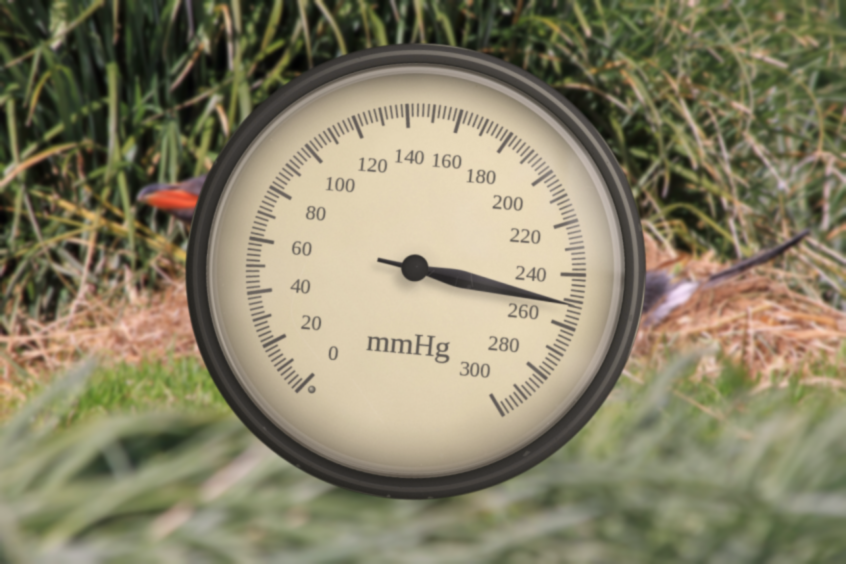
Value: **252** mmHg
